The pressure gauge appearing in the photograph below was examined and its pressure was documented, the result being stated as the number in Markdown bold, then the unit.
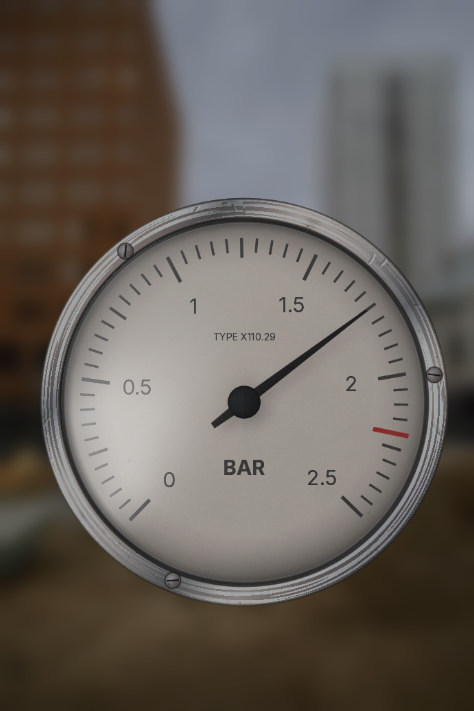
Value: **1.75** bar
